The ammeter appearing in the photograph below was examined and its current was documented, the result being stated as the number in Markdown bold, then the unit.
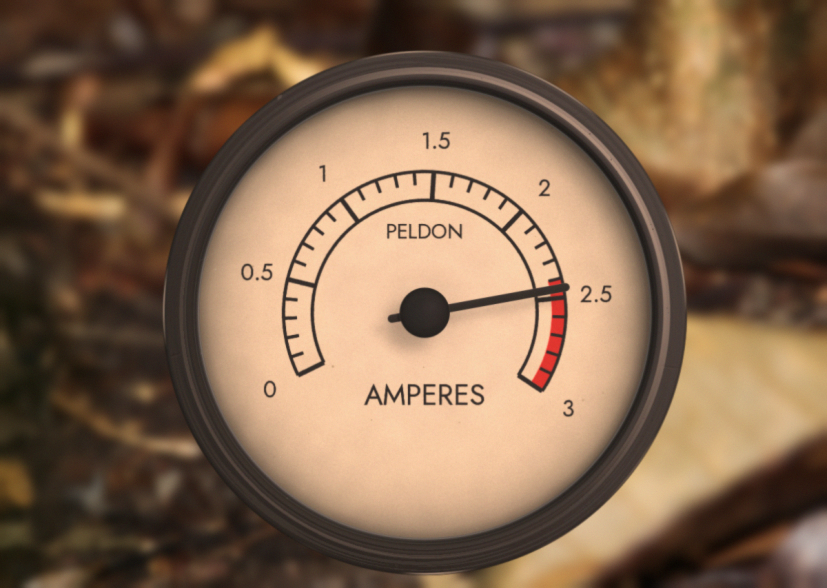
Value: **2.45** A
